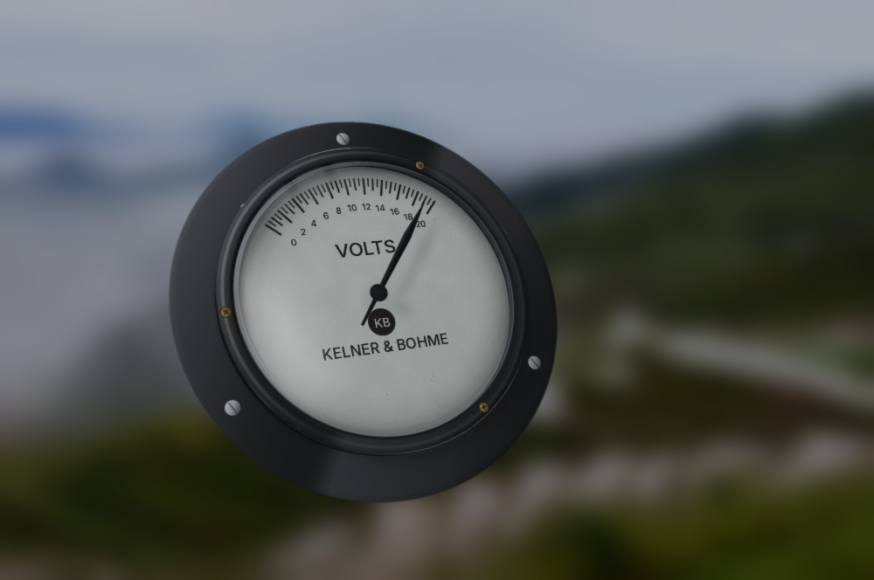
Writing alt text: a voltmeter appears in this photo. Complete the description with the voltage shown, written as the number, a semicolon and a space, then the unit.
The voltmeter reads 19; V
